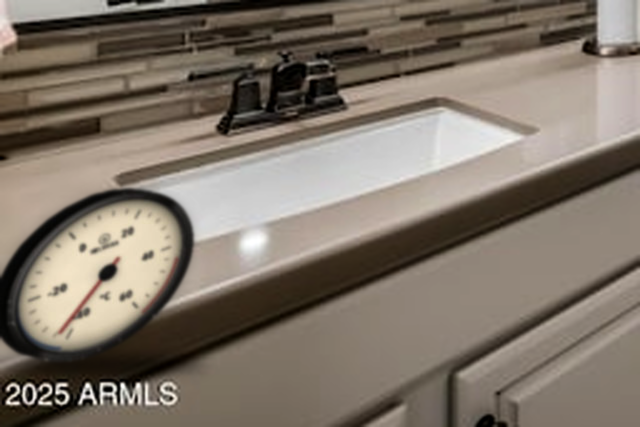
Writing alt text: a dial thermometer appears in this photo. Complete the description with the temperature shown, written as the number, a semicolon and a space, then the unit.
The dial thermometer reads -36; °C
